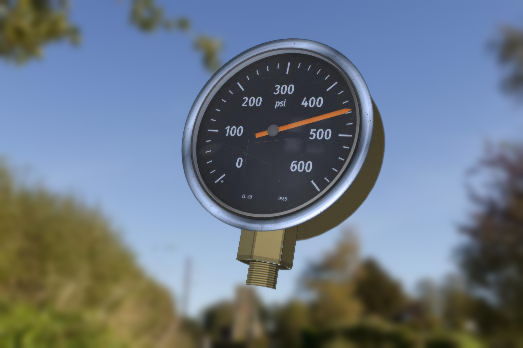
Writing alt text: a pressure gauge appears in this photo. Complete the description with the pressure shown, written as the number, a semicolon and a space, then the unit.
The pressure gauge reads 460; psi
